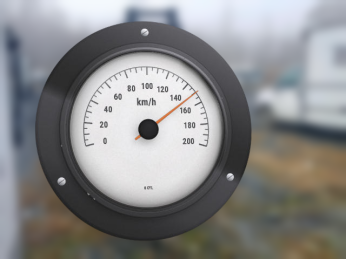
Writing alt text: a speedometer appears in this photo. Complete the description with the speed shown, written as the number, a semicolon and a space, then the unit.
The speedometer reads 150; km/h
